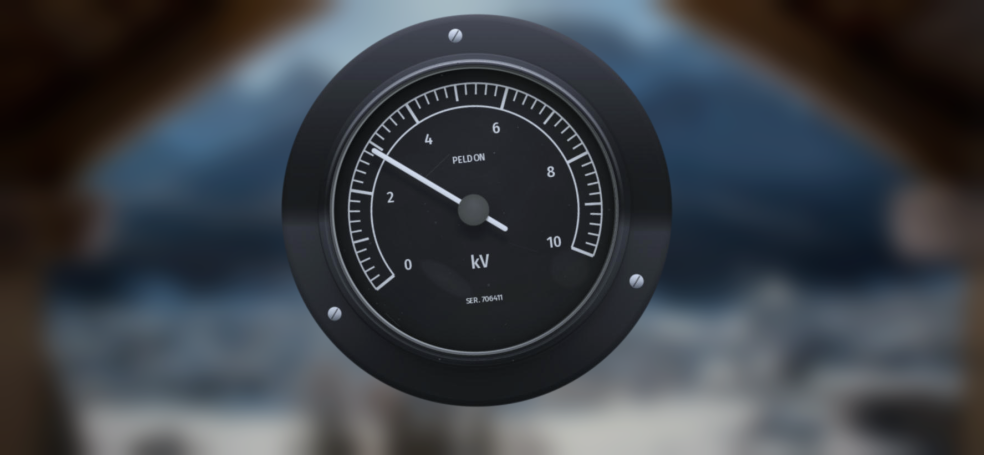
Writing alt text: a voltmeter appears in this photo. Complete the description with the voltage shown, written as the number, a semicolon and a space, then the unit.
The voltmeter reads 2.9; kV
